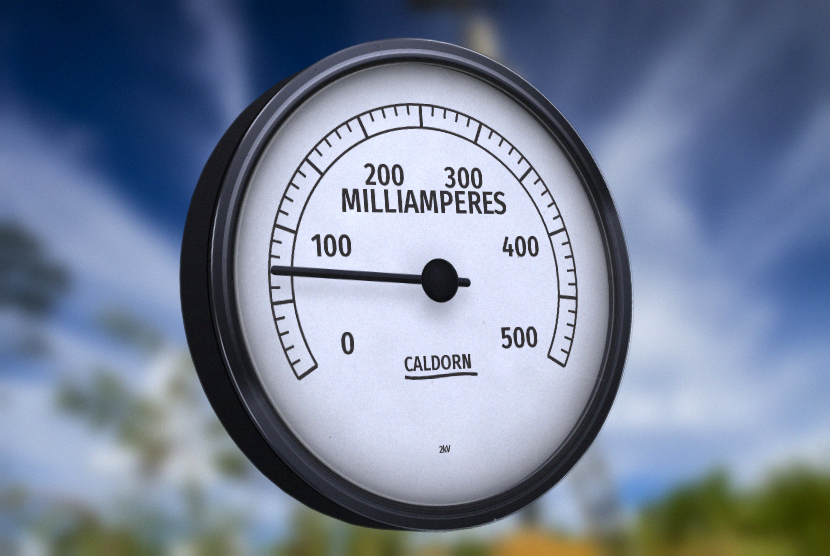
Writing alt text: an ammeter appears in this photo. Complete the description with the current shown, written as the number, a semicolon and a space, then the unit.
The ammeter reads 70; mA
